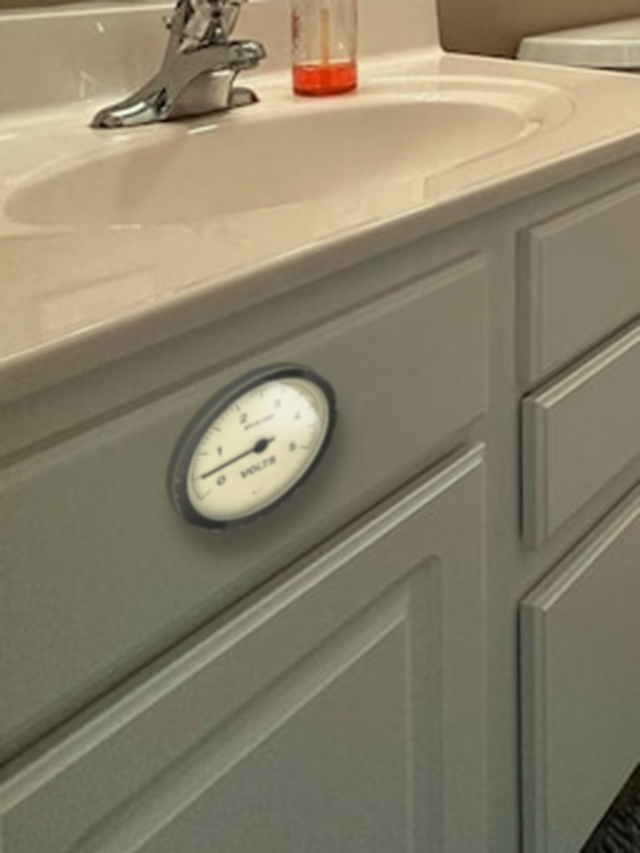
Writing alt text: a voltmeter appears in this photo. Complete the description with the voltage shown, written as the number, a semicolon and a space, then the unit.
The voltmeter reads 0.5; V
